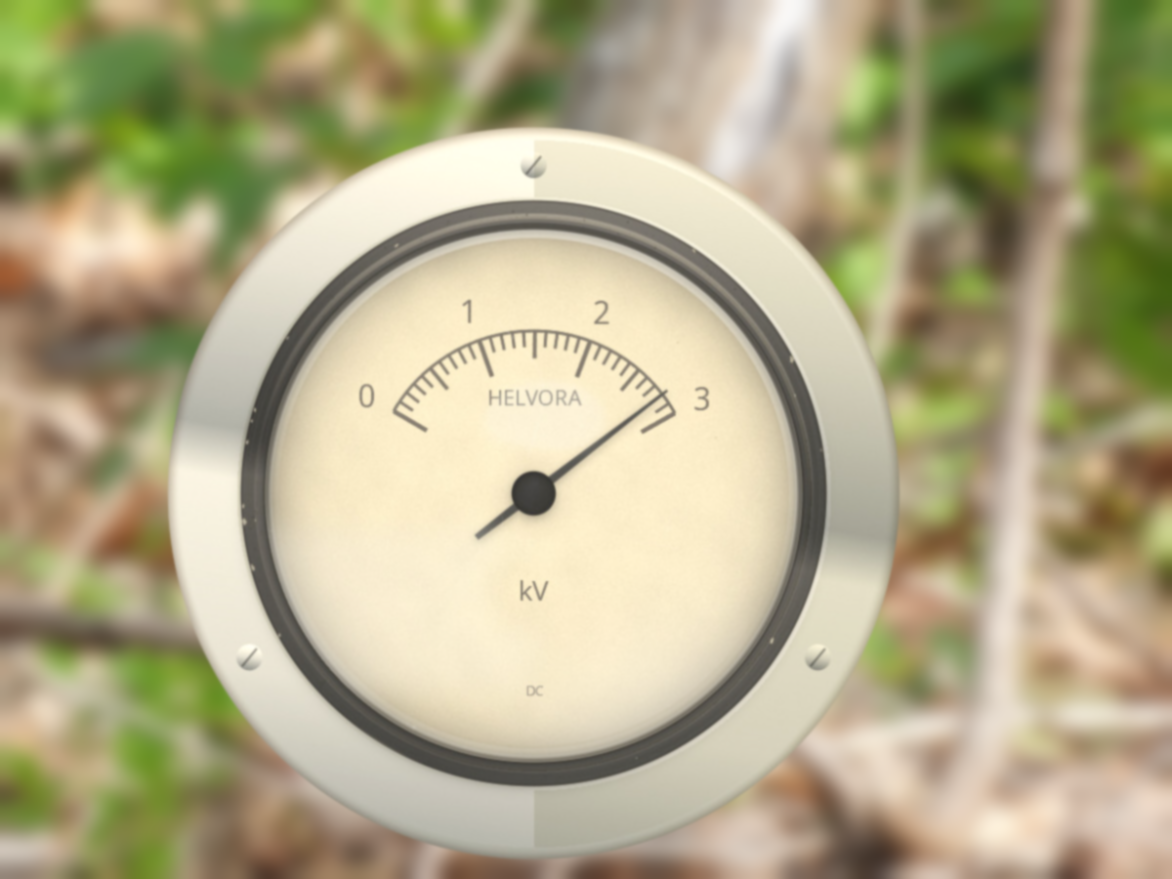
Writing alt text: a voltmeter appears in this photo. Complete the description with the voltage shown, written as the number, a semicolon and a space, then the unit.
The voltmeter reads 2.8; kV
